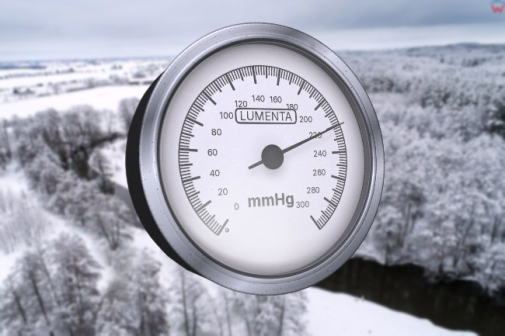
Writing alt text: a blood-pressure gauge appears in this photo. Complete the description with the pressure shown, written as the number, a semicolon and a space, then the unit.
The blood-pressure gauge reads 220; mmHg
